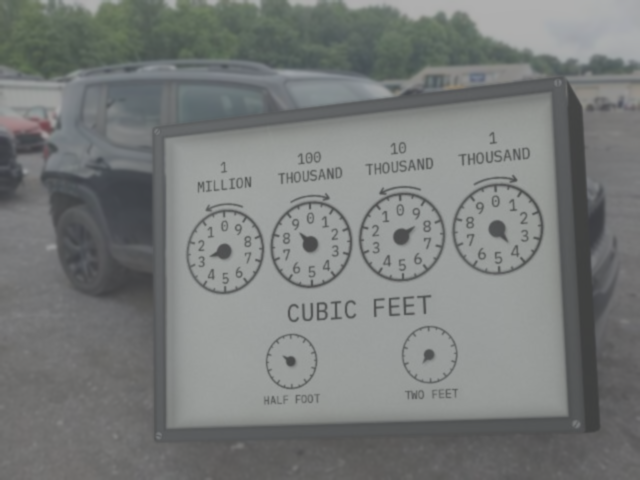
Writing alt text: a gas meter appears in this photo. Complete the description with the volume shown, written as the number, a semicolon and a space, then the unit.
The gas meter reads 288400; ft³
